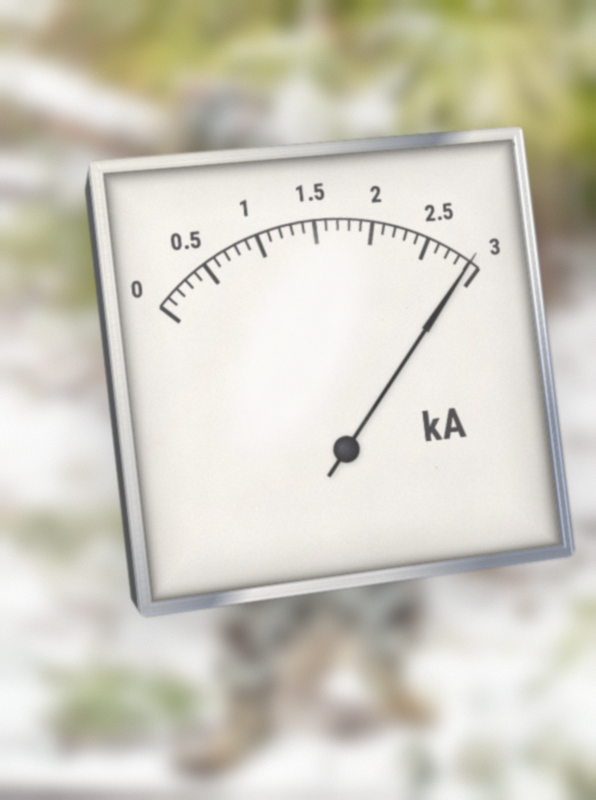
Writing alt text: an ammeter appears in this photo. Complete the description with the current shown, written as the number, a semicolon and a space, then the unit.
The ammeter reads 2.9; kA
